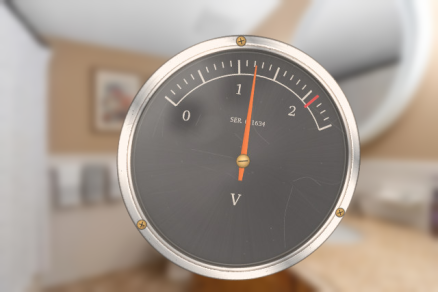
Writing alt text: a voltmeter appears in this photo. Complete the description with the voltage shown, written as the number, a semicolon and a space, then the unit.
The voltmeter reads 1.2; V
